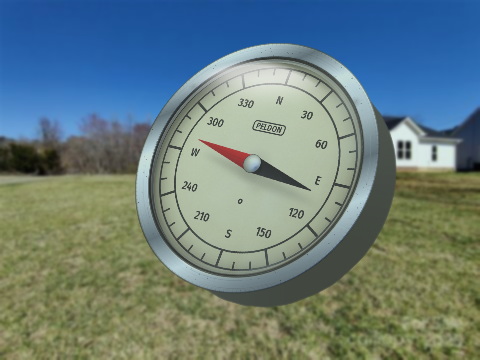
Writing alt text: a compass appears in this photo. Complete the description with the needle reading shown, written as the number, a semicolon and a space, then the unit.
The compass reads 280; °
